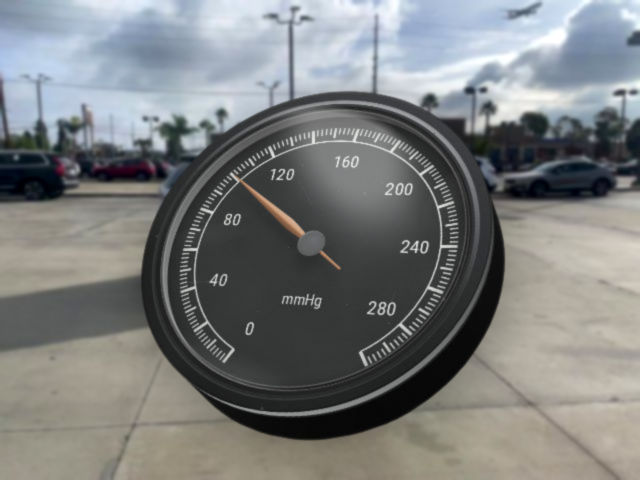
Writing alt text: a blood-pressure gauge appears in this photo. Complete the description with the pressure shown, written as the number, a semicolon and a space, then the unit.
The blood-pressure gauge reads 100; mmHg
